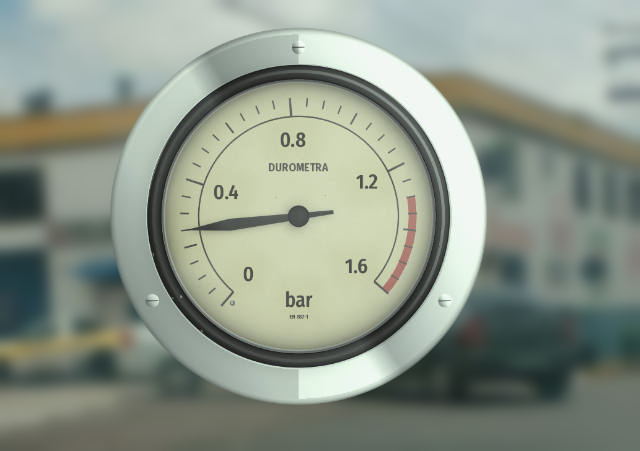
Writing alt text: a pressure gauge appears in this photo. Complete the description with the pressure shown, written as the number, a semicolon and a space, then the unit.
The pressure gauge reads 0.25; bar
